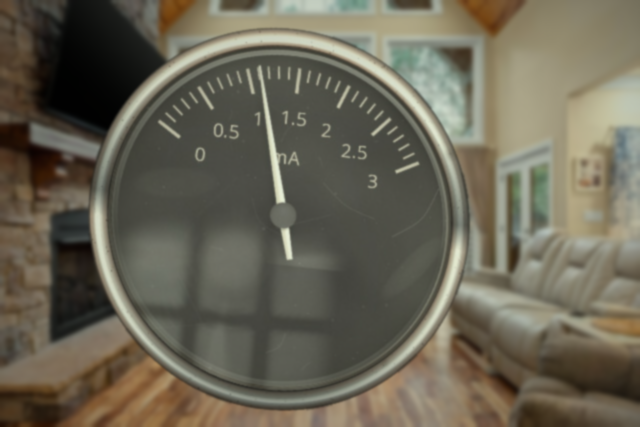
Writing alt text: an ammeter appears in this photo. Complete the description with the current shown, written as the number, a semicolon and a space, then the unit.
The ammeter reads 1.1; mA
